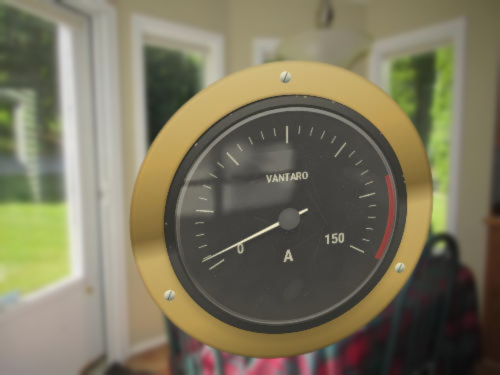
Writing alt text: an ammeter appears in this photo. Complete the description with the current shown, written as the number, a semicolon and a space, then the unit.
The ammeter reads 5; A
